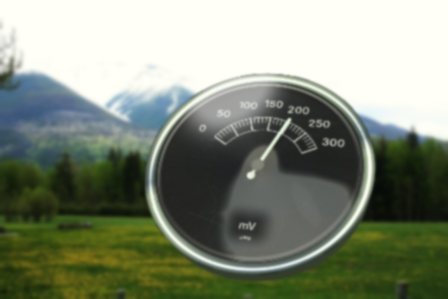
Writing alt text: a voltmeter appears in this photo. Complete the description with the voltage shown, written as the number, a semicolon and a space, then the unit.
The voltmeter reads 200; mV
